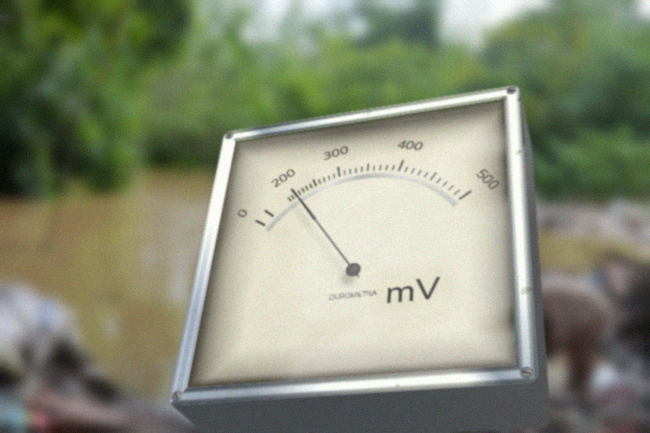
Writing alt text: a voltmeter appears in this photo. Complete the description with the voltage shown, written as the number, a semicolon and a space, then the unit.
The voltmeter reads 200; mV
